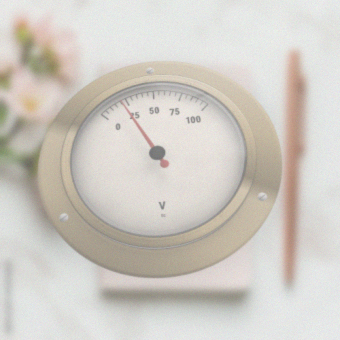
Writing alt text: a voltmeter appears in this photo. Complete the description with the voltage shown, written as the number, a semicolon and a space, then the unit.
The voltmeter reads 20; V
